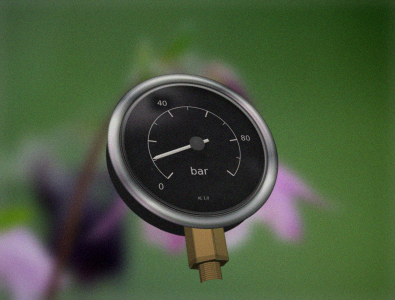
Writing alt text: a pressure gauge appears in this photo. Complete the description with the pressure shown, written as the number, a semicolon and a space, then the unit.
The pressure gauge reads 10; bar
